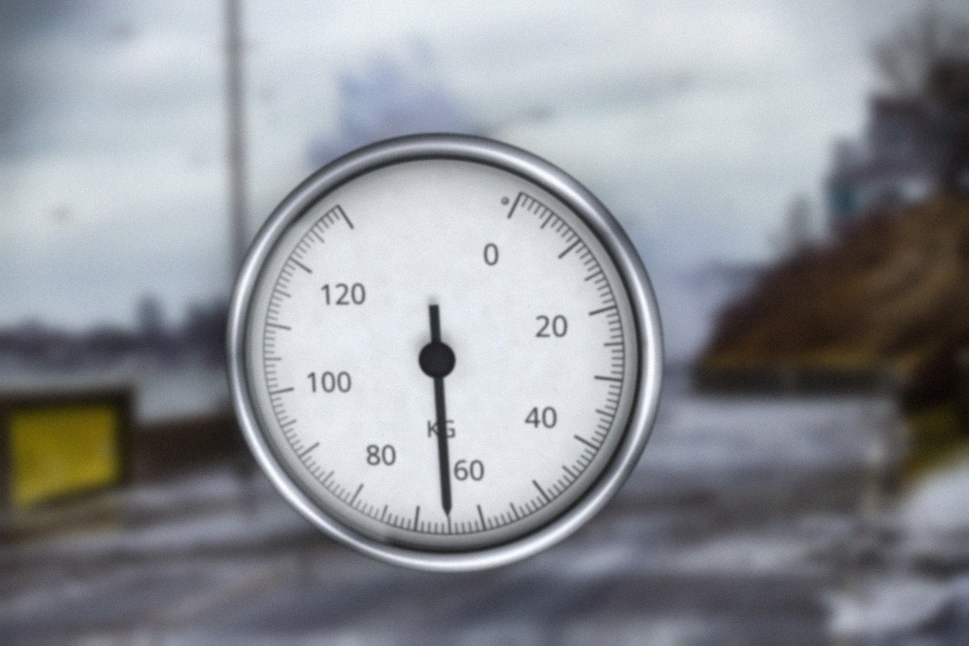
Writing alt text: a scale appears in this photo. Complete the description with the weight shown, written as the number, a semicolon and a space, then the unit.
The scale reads 65; kg
